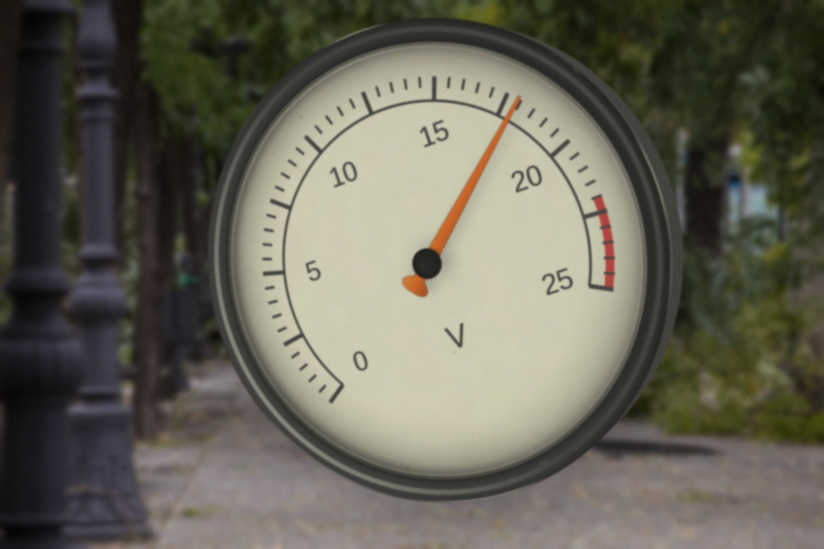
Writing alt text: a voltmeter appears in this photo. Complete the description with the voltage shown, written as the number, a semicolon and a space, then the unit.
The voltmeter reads 18; V
